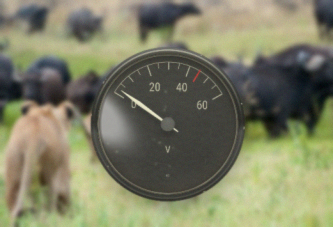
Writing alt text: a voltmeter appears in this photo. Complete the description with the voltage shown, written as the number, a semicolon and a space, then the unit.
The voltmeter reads 2.5; V
